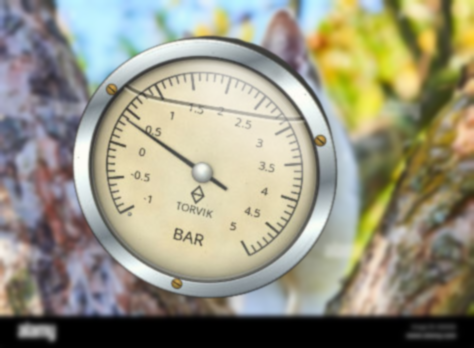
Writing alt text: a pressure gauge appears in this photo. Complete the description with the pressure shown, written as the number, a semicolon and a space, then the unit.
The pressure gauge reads 0.4; bar
